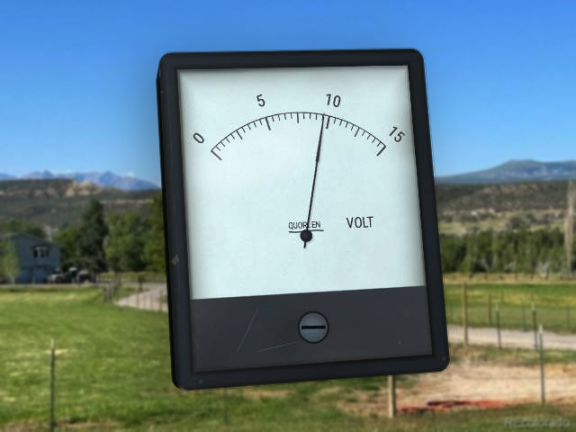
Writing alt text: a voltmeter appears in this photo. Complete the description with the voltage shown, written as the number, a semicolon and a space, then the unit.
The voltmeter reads 9.5; V
